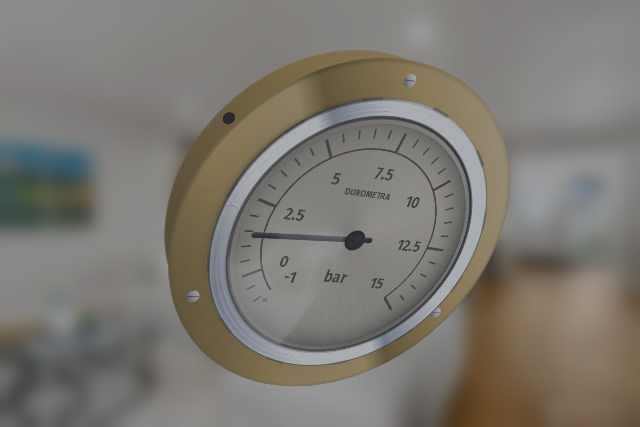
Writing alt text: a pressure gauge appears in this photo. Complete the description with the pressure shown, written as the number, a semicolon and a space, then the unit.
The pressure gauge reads 1.5; bar
